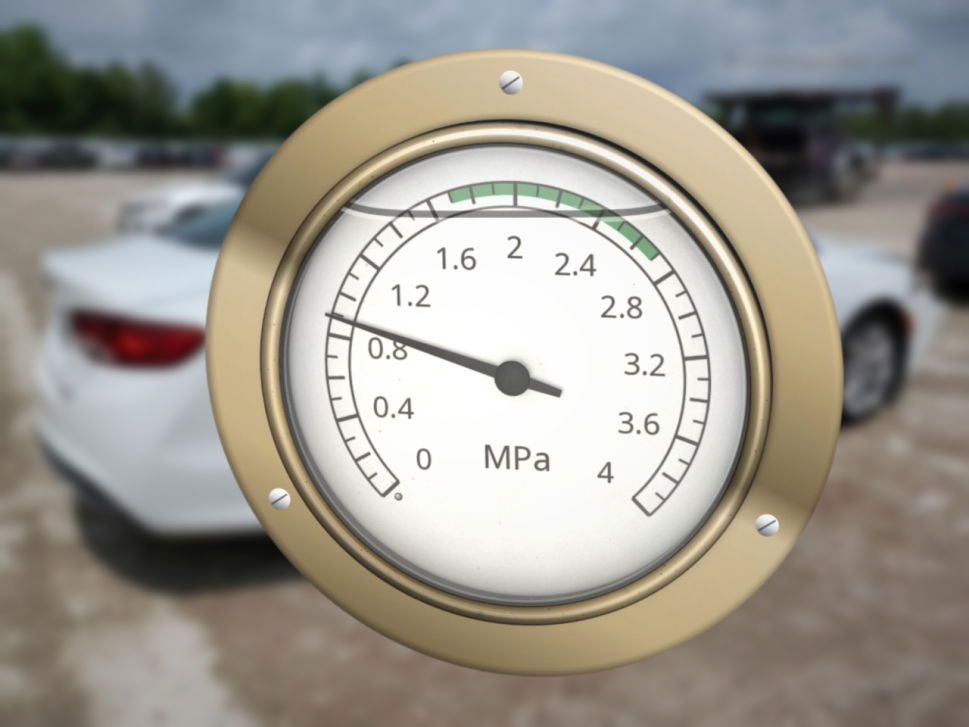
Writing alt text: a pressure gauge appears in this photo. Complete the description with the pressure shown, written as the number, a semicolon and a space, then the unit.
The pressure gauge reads 0.9; MPa
